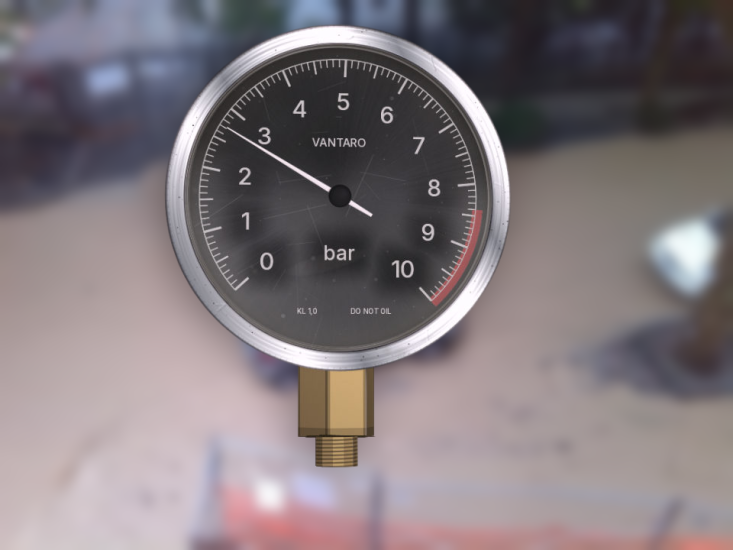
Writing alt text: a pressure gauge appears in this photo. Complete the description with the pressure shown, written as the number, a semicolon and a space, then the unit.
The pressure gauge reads 2.7; bar
